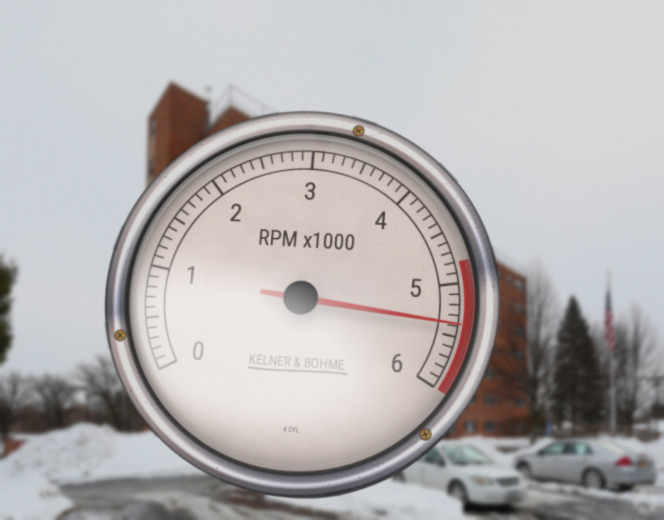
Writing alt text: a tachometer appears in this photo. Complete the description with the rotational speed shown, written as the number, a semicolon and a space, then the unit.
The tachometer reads 5400; rpm
